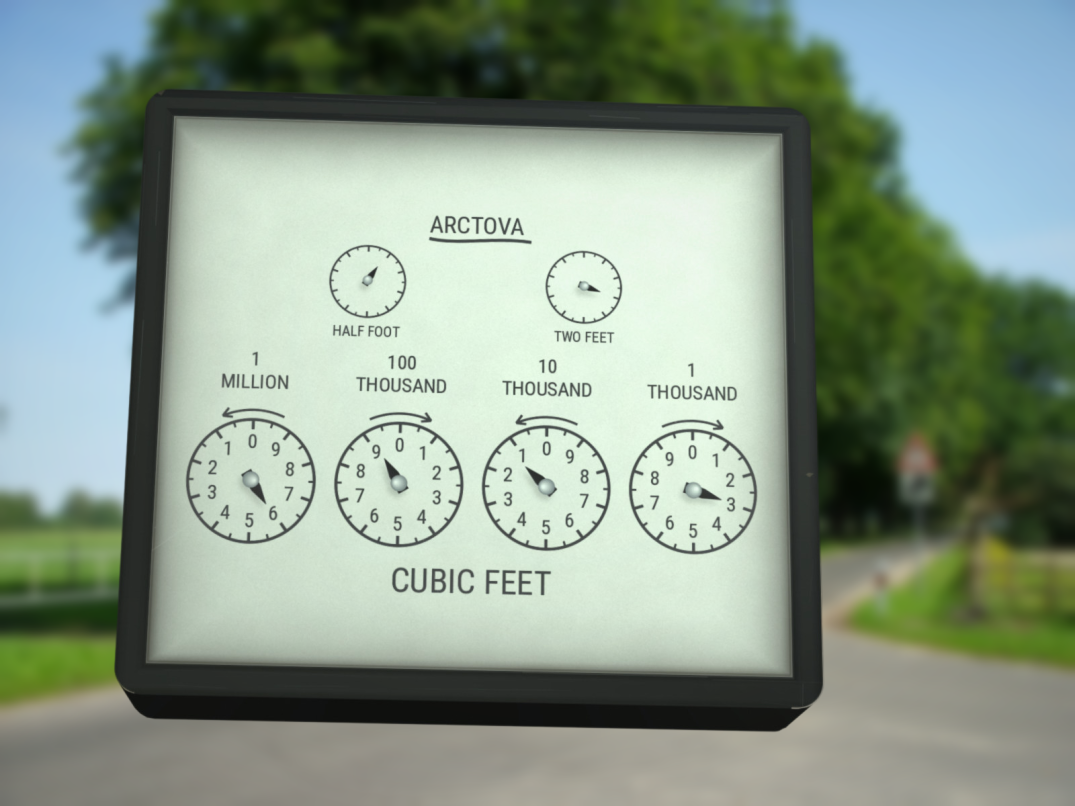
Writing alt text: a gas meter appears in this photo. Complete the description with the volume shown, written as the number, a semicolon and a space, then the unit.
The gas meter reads 591300; ft³
